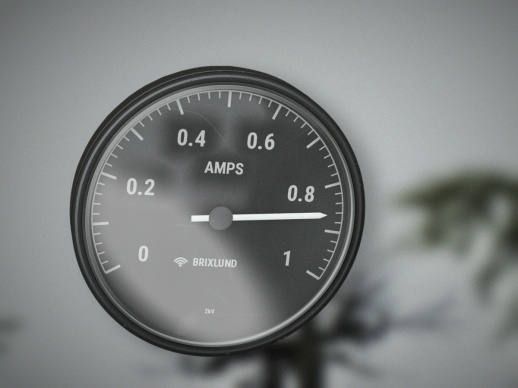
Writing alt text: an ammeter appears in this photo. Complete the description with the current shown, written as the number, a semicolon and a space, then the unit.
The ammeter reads 0.86; A
